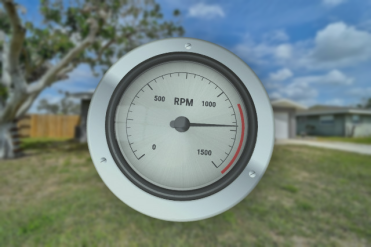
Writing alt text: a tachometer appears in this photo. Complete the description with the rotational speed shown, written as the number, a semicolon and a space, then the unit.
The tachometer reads 1225; rpm
